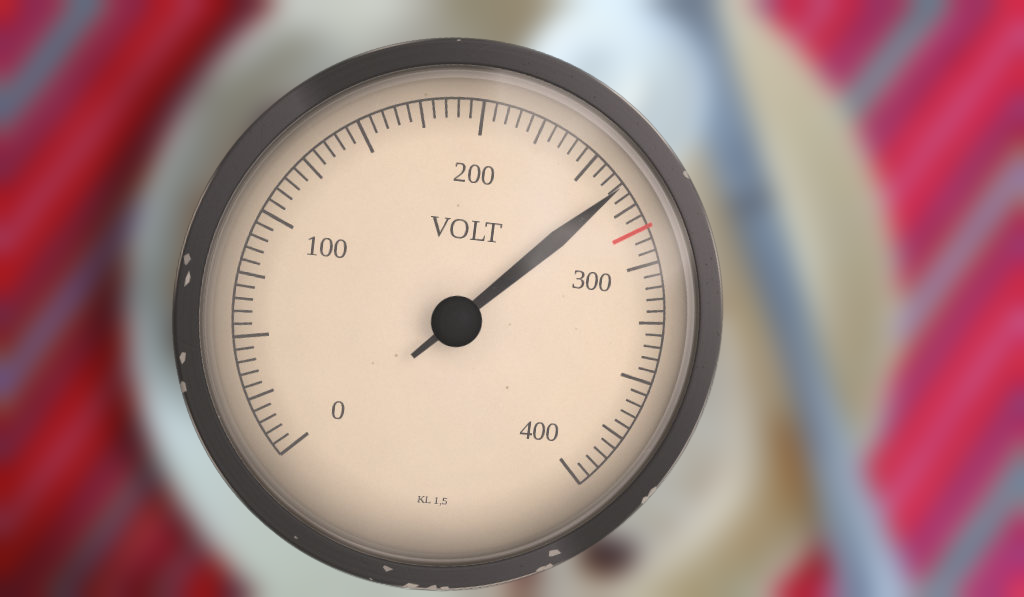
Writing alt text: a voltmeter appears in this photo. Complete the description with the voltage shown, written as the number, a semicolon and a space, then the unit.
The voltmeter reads 265; V
